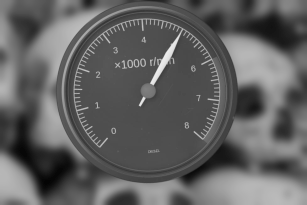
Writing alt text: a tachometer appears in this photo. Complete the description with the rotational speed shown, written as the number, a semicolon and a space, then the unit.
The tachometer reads 5000; rpm
